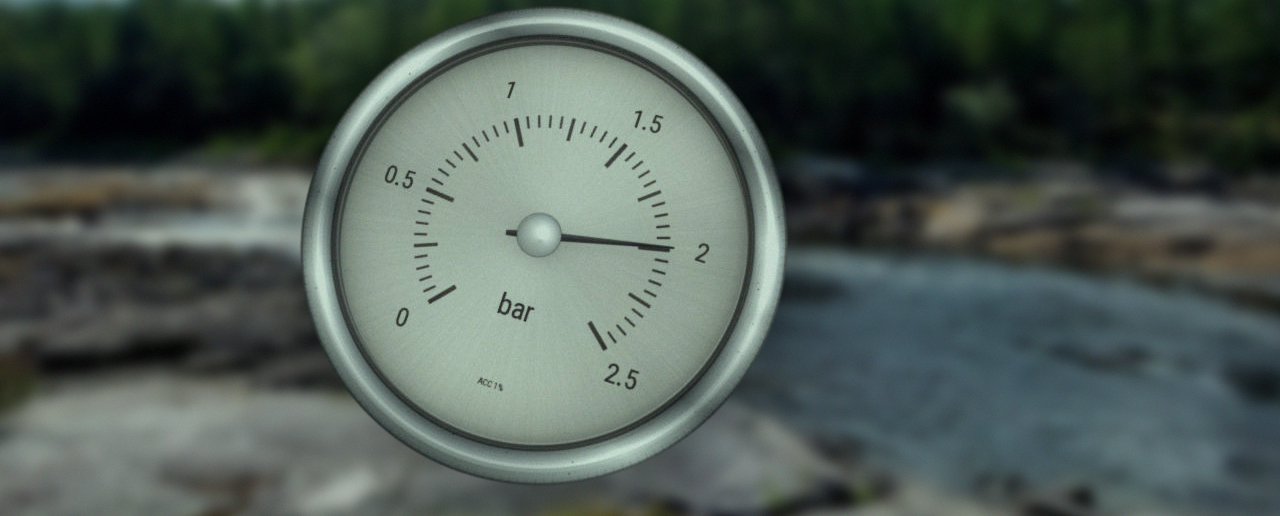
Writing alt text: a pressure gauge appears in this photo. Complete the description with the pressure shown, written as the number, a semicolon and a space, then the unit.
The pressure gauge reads 2; bar
